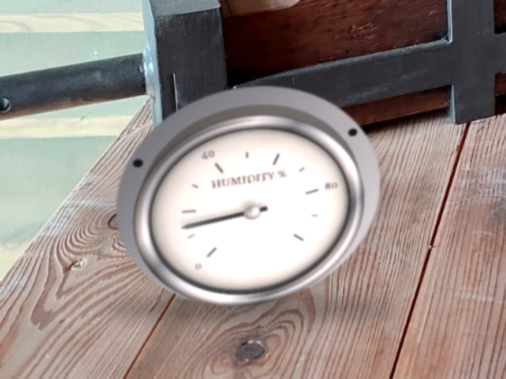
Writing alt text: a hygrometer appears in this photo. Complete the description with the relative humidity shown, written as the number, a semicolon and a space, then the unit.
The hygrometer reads 15; %
